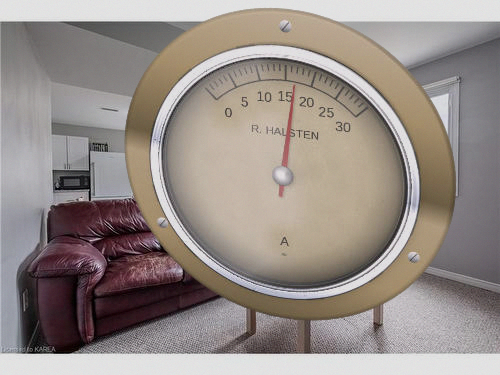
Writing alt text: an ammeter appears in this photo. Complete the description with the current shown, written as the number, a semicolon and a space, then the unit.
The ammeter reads 17; A
